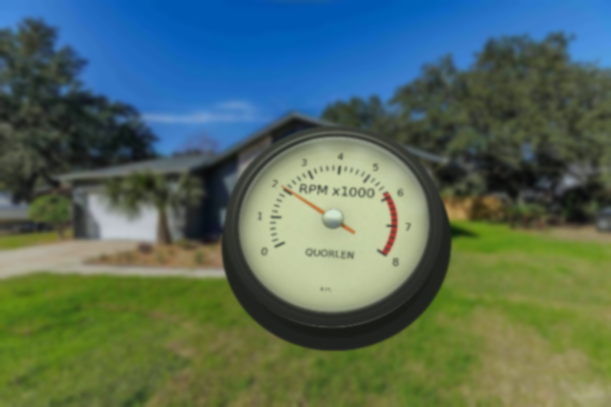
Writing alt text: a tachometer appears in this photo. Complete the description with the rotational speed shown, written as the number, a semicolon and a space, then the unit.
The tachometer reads 2000; rpm
